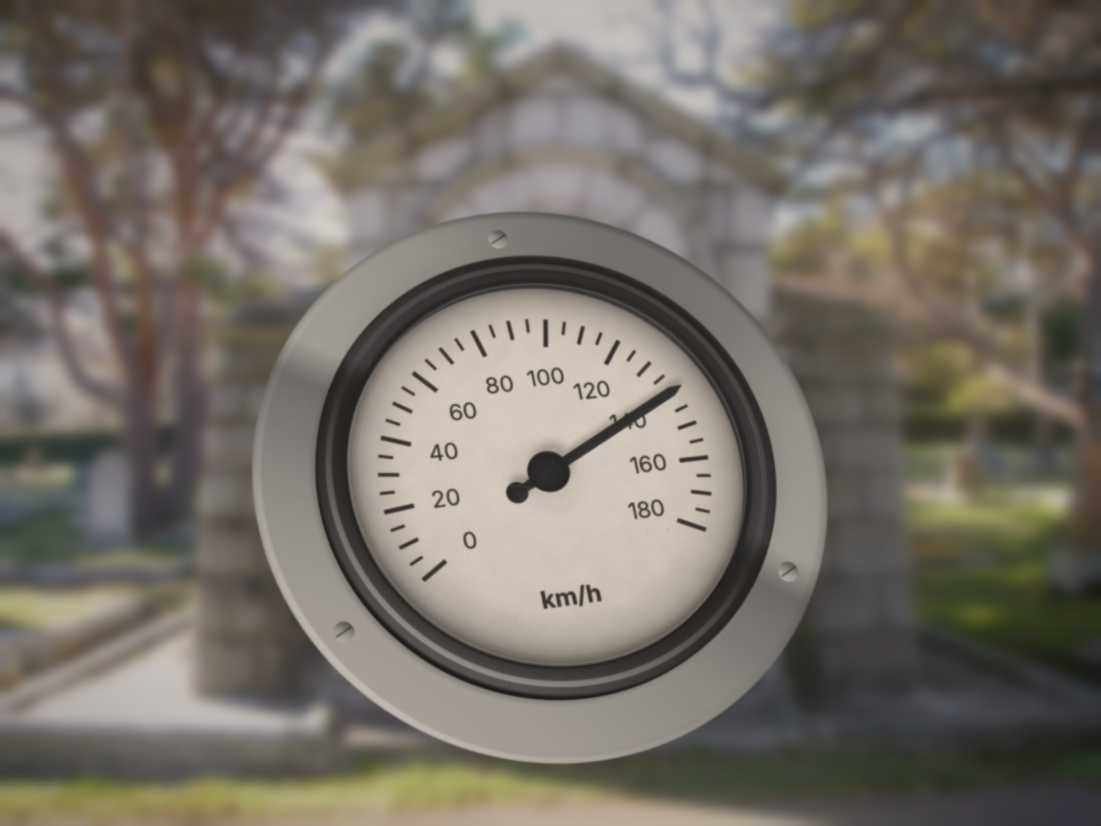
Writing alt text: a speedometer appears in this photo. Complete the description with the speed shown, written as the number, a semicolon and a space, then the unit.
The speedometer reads 140; km/h
